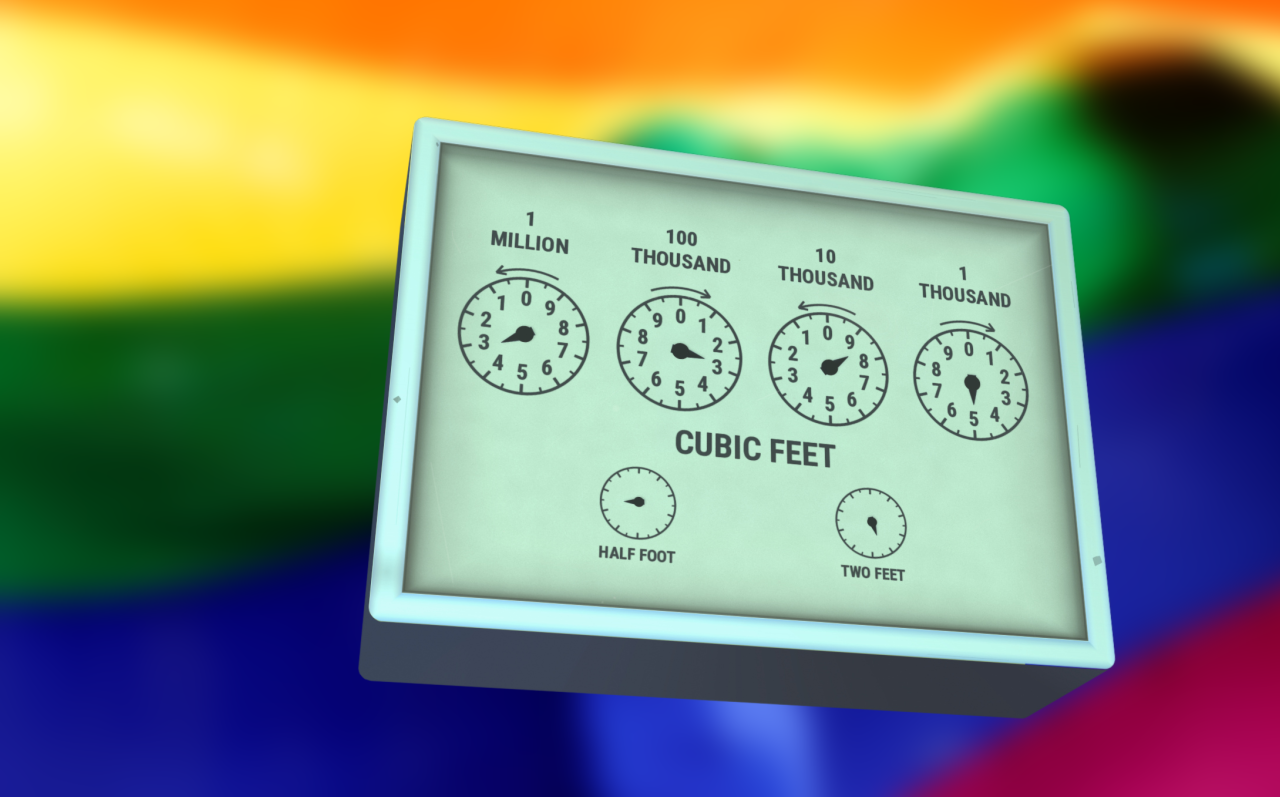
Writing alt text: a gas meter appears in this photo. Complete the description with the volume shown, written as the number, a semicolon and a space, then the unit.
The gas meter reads 328500; ft³
